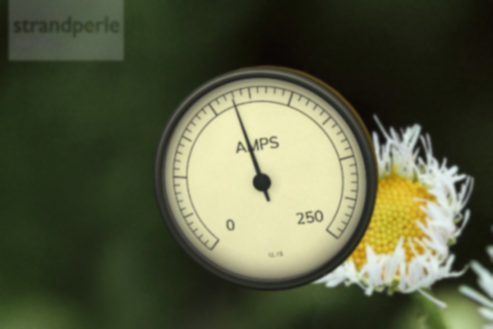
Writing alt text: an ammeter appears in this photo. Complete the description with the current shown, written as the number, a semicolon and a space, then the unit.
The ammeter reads 115; A
